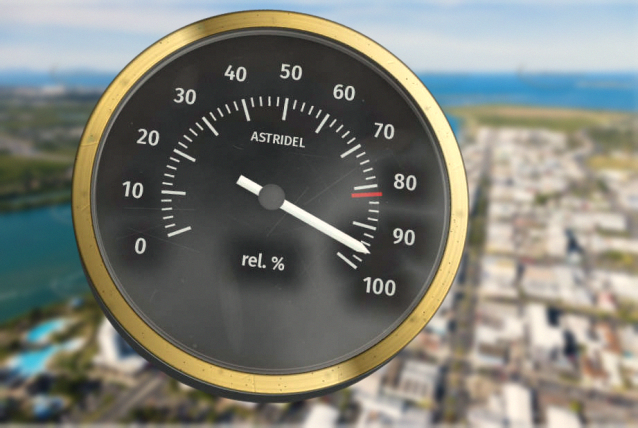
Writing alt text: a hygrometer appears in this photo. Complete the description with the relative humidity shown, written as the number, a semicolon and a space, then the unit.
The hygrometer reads 96; %
